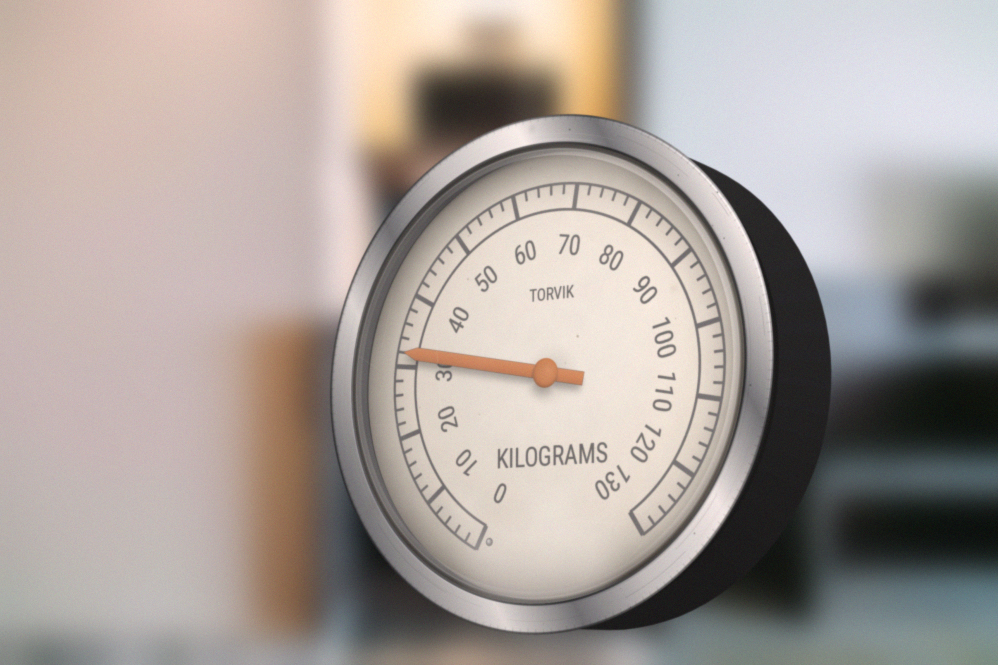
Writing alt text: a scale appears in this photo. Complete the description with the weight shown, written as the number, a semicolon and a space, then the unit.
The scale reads 32; kg
